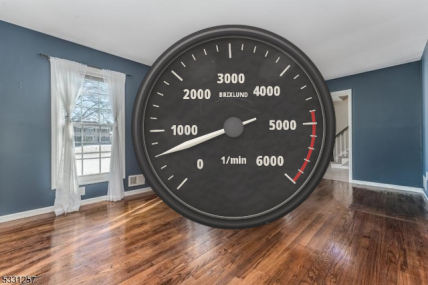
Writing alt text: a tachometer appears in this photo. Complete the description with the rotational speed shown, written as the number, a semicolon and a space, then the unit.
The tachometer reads 600; rpm
